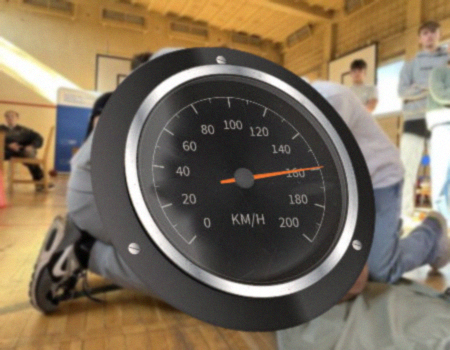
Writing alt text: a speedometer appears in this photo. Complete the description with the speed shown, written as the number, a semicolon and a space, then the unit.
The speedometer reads 160; km/h
